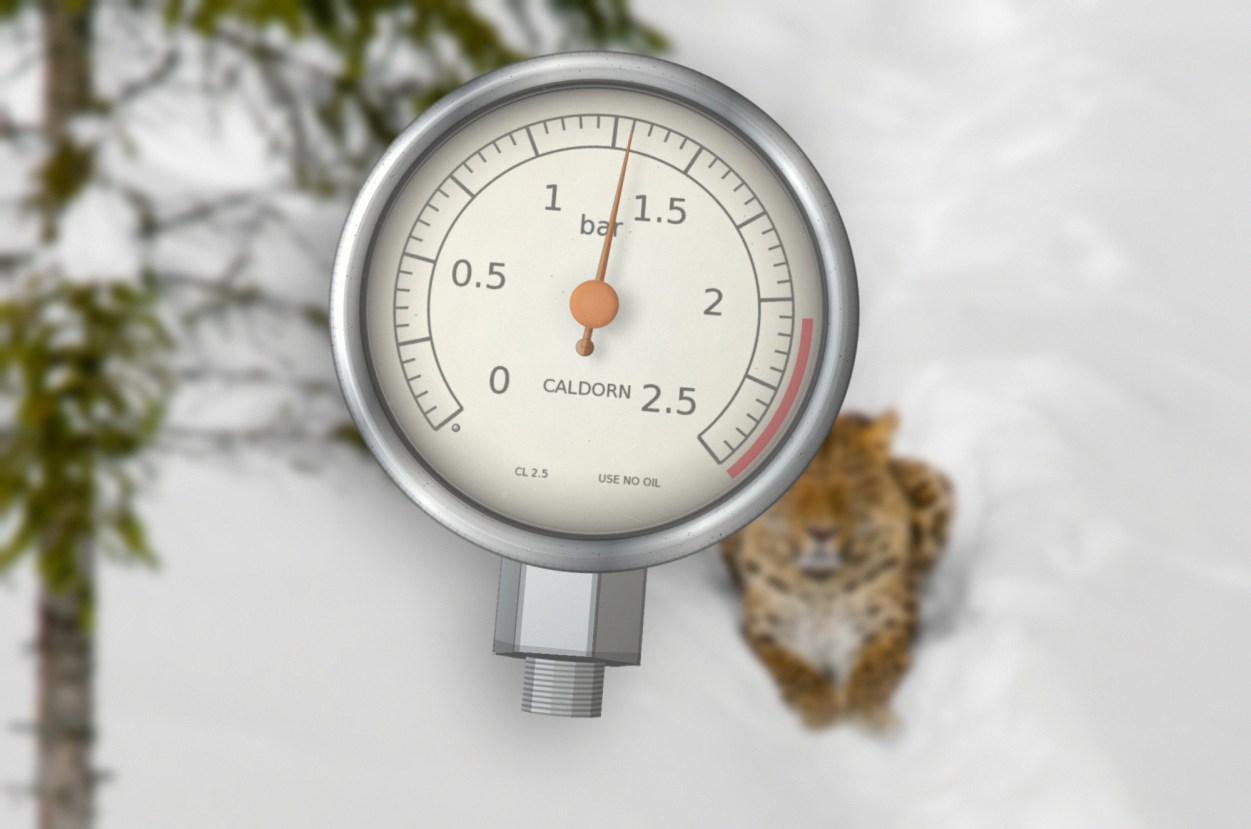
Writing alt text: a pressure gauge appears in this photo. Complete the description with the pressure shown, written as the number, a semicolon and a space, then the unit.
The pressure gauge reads 1.3; bar
